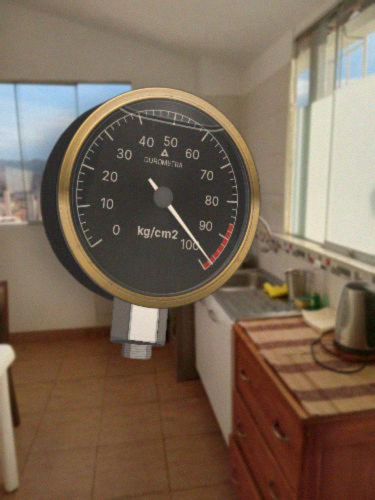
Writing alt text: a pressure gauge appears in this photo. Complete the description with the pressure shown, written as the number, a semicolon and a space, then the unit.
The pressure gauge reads 98; kg/cm²
